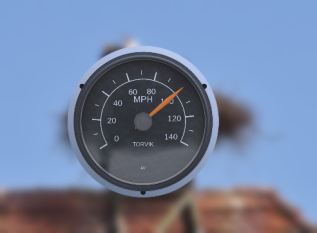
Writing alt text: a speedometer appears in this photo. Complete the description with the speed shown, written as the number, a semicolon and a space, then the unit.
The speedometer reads 100; mph
